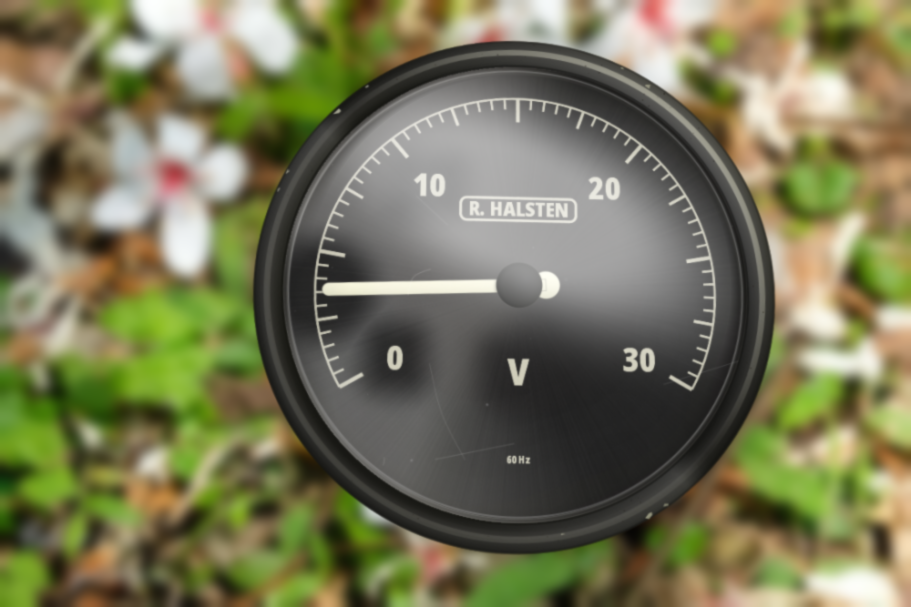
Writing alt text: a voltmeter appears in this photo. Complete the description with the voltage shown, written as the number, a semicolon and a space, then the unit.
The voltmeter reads 3.5; V
